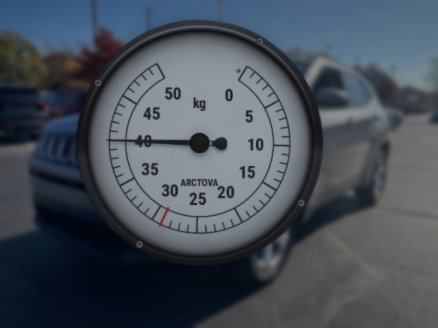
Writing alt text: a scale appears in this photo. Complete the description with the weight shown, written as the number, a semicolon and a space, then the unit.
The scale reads 40; kg
